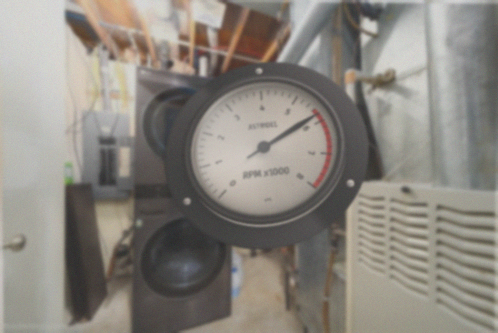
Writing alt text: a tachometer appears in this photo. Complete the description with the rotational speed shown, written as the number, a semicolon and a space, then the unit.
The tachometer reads 5800; rpm
